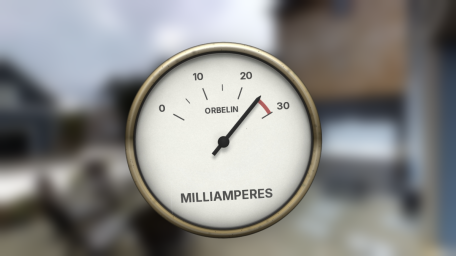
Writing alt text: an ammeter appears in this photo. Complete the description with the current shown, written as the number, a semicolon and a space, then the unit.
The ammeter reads 25; mA
